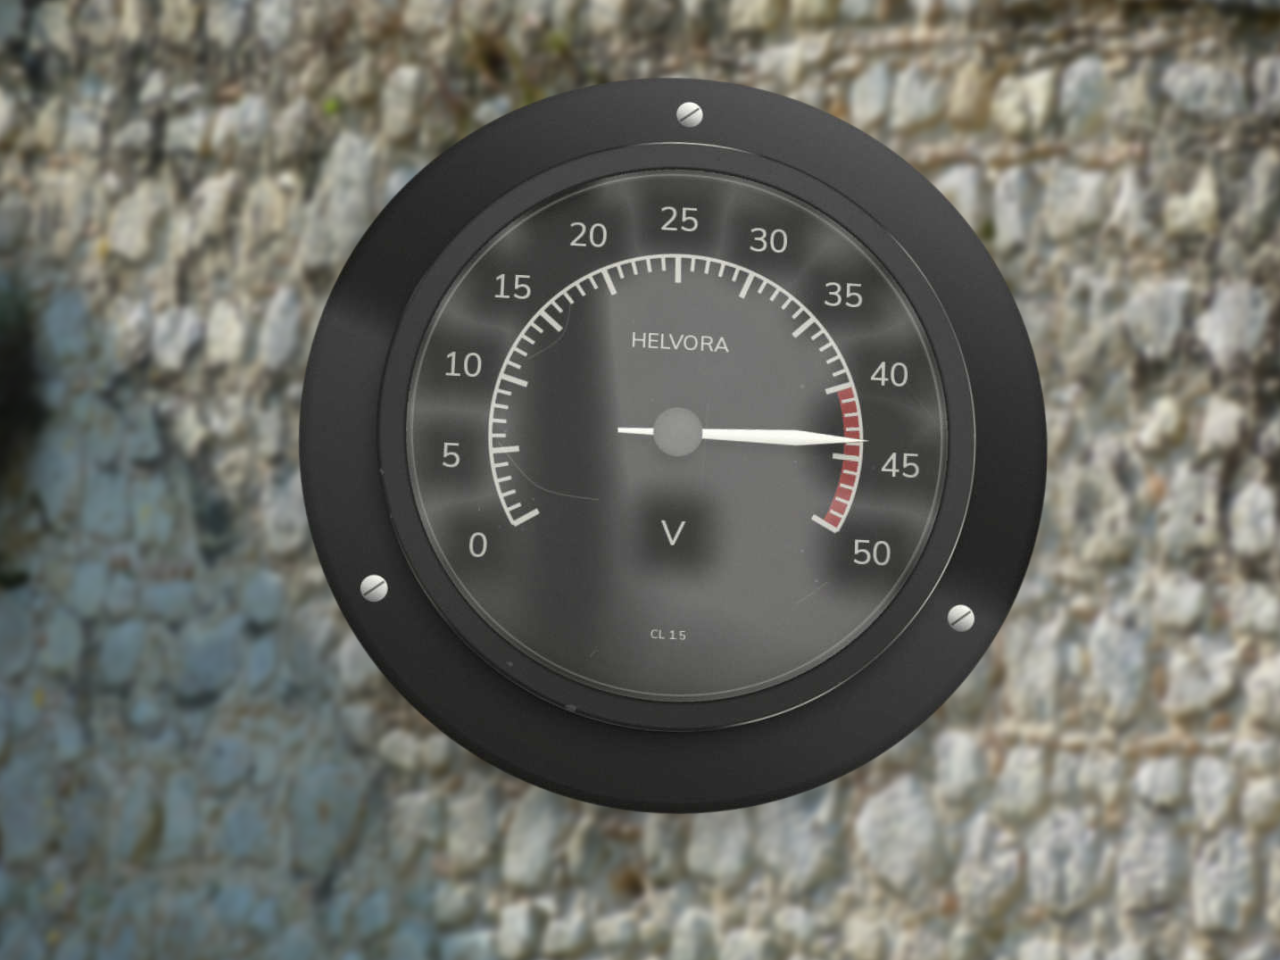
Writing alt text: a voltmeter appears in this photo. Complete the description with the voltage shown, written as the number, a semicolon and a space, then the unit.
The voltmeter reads 44; V
